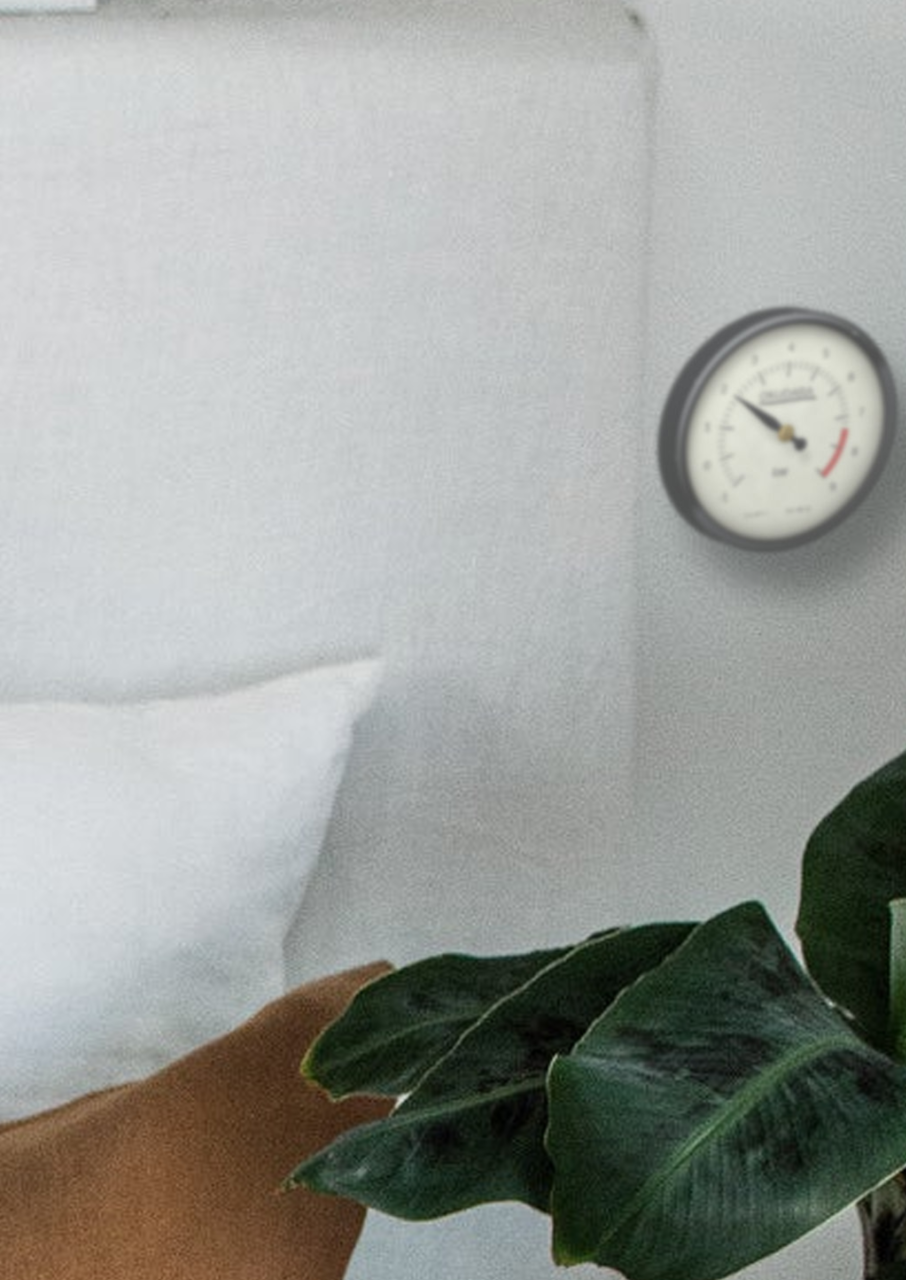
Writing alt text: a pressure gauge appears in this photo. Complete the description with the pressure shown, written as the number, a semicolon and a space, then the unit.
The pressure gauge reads 2; bar
